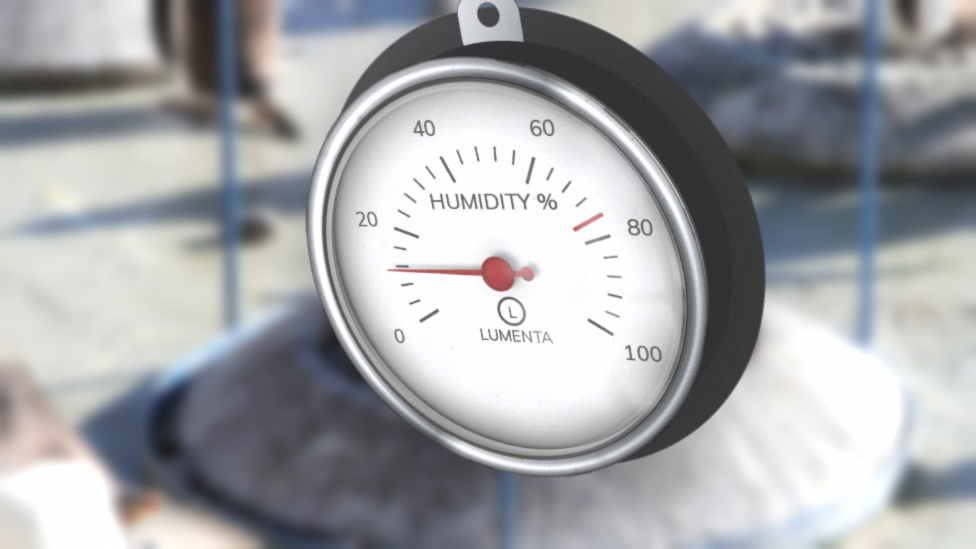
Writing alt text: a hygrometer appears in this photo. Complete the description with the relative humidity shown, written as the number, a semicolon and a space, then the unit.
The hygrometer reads 12; %
